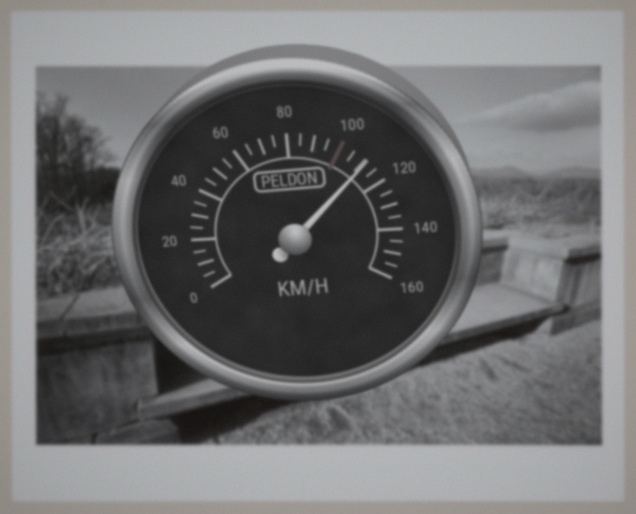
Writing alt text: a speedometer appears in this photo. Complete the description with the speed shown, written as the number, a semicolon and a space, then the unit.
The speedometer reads 110; km/h
